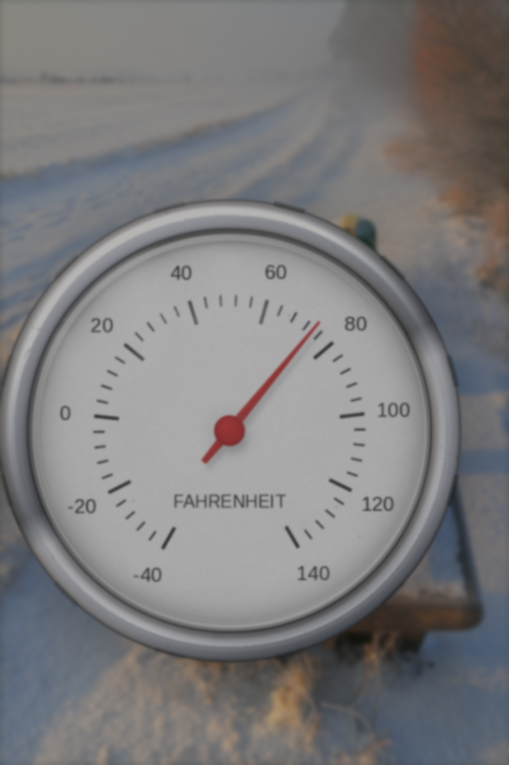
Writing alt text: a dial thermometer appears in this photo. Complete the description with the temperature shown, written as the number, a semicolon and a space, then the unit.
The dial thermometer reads 74; °F
